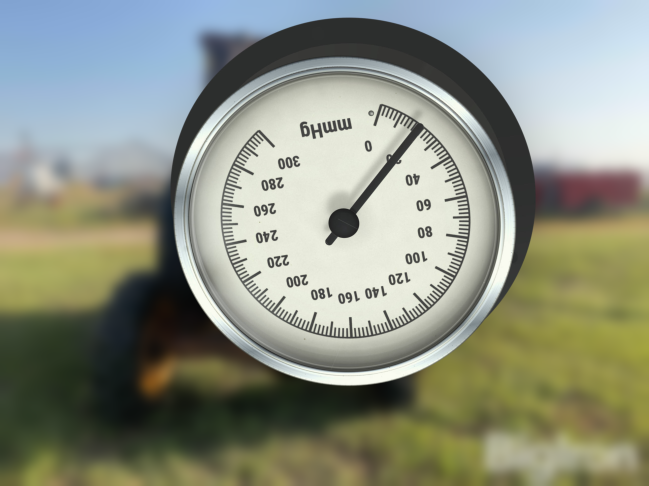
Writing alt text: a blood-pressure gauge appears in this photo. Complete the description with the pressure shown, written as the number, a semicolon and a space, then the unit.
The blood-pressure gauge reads 20; mmHg
